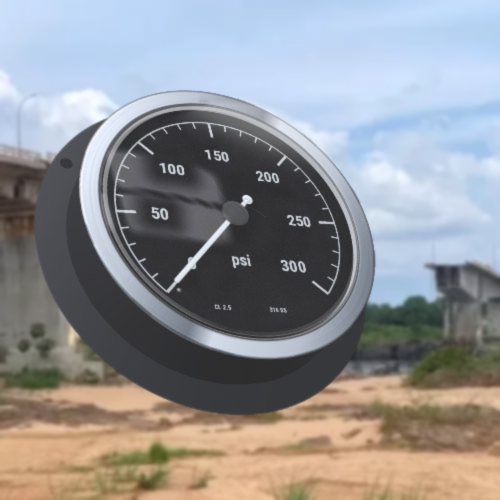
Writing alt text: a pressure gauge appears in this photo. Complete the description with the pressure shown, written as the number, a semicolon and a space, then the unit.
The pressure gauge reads 0; psi
